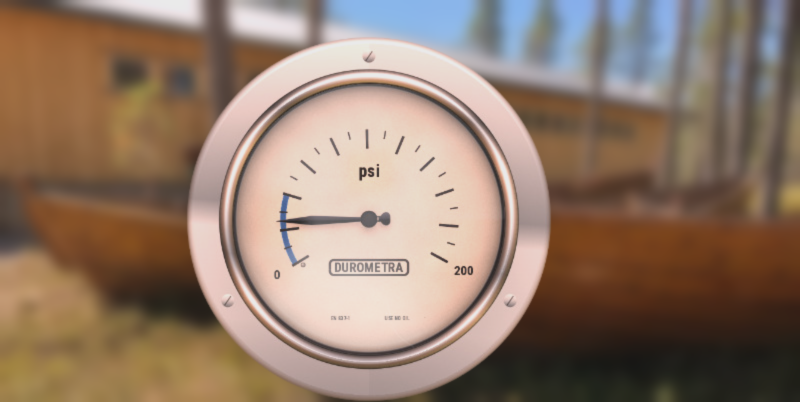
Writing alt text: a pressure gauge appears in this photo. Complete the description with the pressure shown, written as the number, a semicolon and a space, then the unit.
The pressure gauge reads 25; psi
